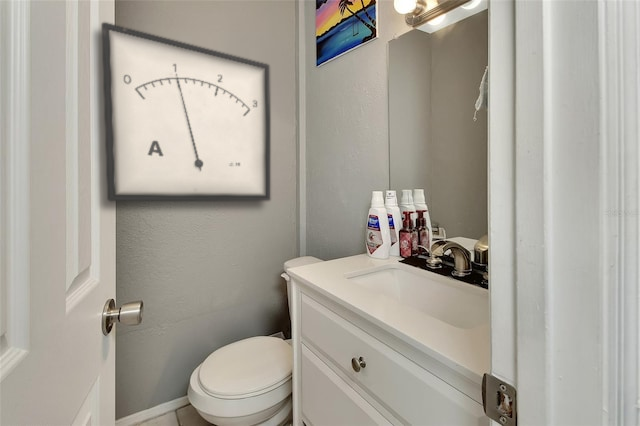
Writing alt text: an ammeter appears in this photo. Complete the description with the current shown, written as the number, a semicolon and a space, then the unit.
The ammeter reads 1; A
